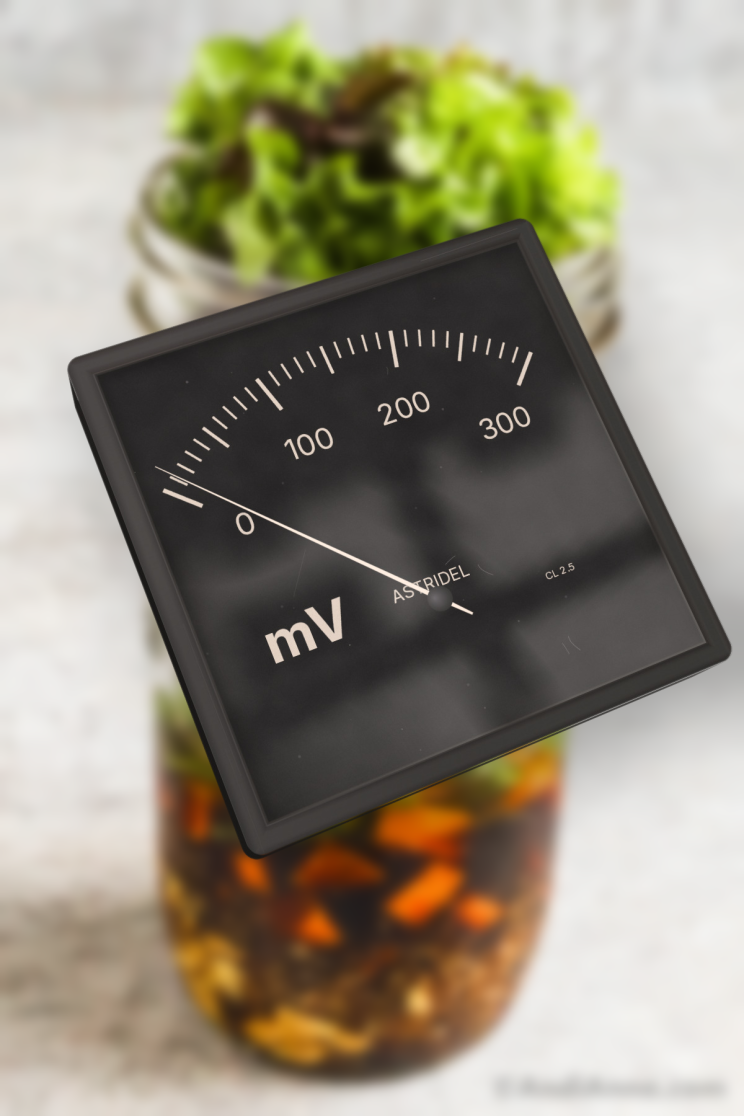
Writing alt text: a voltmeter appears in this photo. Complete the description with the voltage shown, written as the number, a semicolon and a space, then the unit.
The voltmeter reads 10; mV
